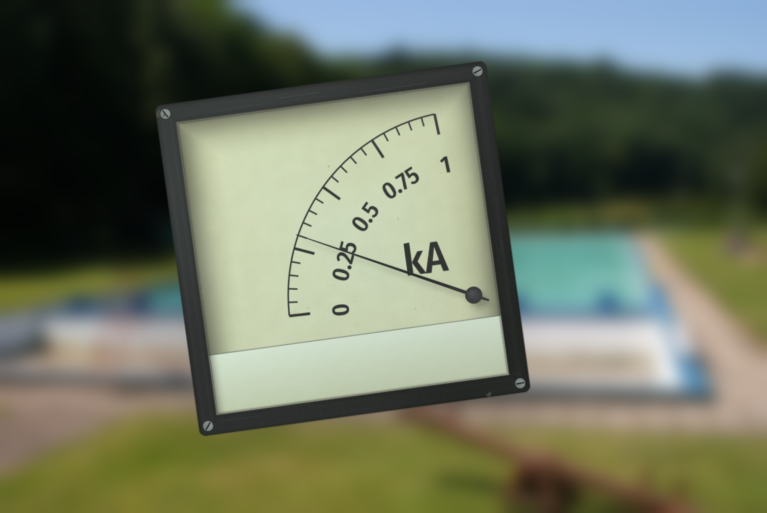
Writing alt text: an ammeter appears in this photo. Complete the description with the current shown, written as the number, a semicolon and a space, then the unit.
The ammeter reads 0.3; kA
